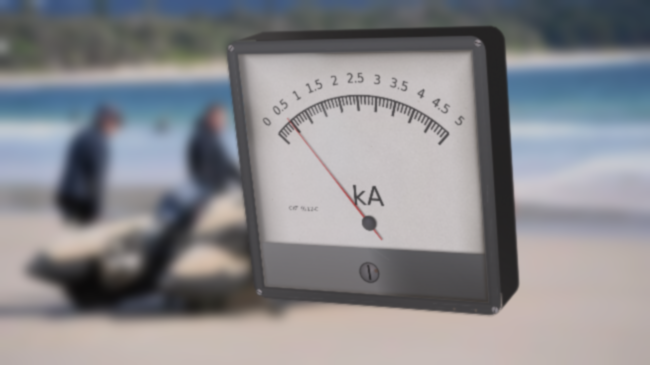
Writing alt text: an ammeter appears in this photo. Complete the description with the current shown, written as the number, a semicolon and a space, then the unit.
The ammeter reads 0.5; kA
